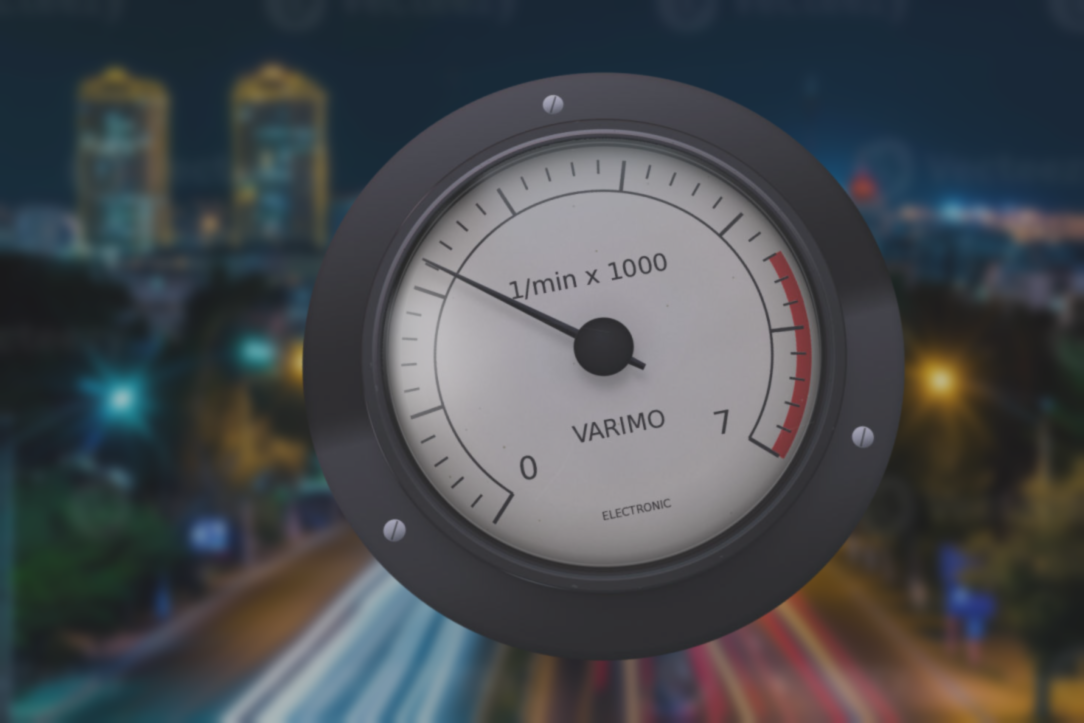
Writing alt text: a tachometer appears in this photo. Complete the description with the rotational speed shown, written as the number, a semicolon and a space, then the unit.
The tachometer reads 2200; rpm
